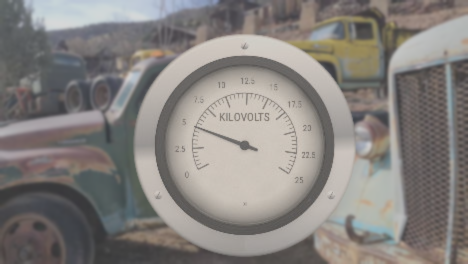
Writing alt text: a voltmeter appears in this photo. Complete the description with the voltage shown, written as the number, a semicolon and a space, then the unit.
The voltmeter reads 5; kV
